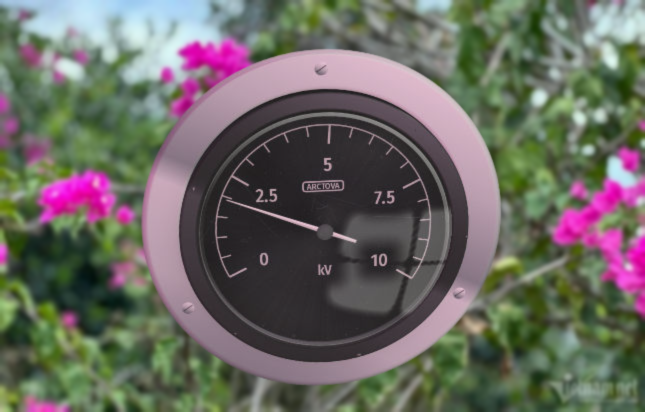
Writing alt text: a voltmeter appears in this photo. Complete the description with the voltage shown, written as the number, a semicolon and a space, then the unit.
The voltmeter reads 2; kV
